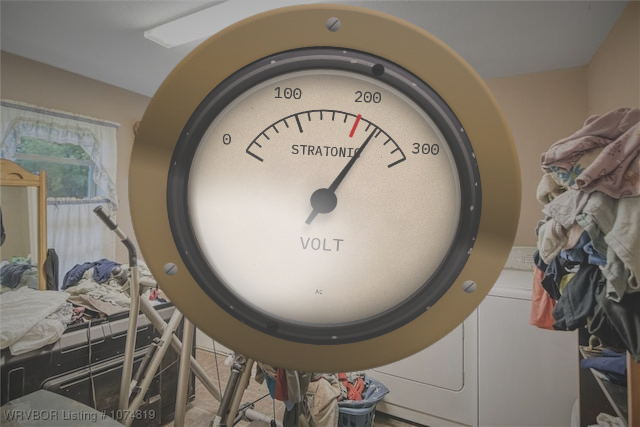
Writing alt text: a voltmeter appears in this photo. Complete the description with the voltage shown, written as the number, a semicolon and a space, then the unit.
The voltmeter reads 230; V
